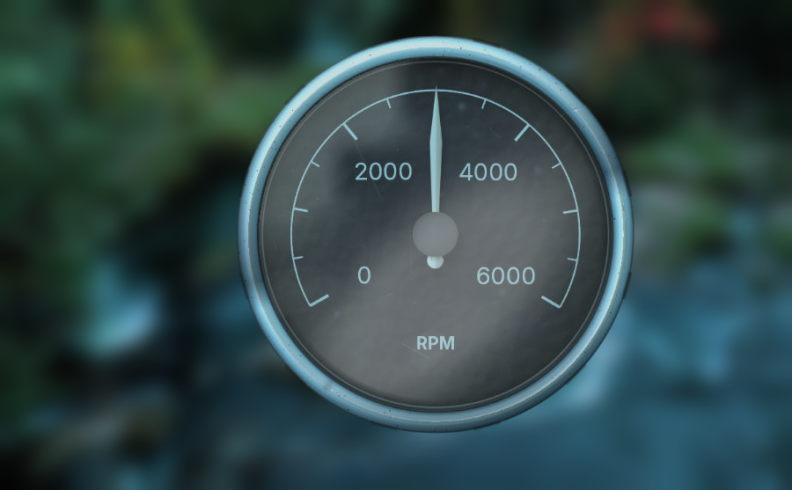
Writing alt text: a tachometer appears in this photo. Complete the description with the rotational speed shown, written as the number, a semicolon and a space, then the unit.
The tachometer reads 3000; rpm
